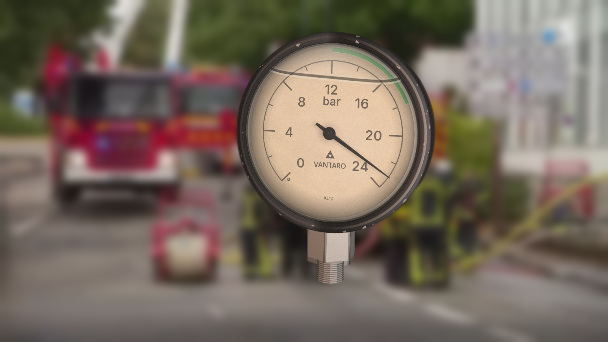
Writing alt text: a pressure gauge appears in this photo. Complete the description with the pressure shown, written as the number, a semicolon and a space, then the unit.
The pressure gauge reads 23; bar
